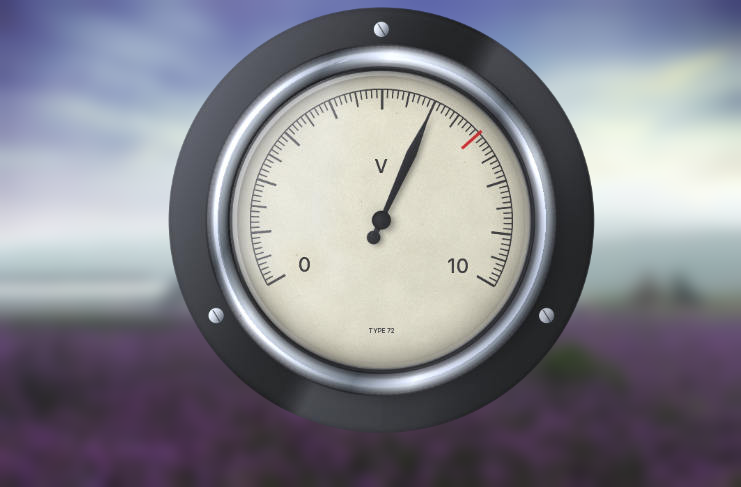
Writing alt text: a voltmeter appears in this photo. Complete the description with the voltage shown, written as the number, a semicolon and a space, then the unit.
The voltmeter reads 6; V
